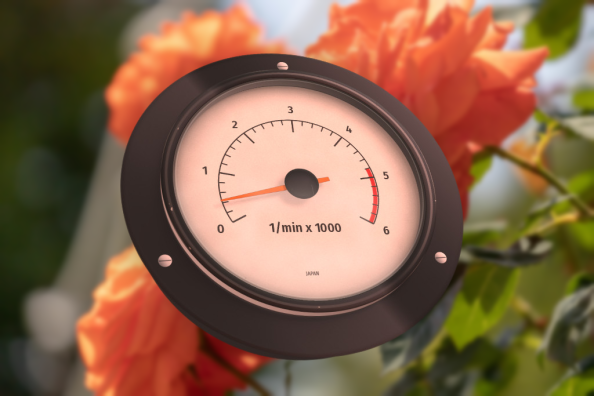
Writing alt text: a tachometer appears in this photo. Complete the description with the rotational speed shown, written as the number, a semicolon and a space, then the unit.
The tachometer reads 400; rpm
